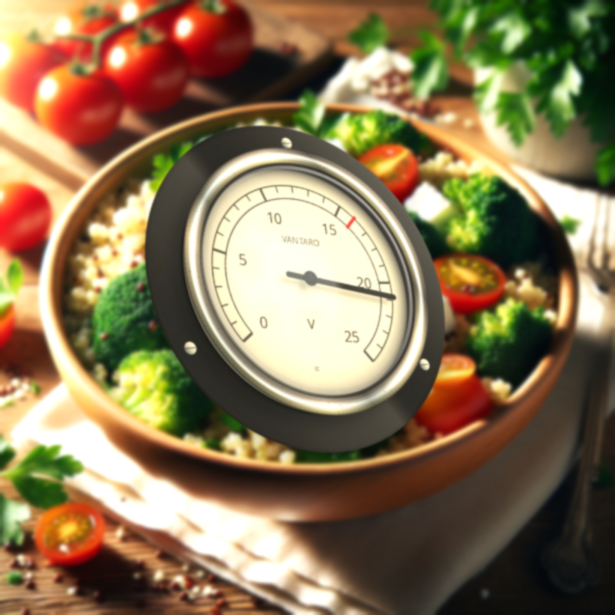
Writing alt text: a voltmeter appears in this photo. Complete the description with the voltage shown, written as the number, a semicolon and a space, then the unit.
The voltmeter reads 21; V
